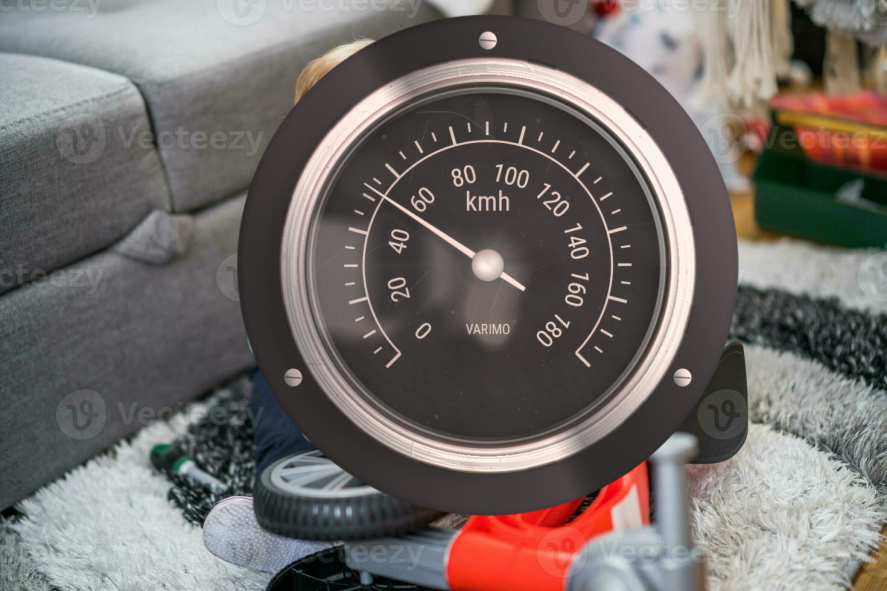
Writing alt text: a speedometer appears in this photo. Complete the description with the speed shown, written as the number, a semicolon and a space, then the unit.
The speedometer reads 52.5; km/h
